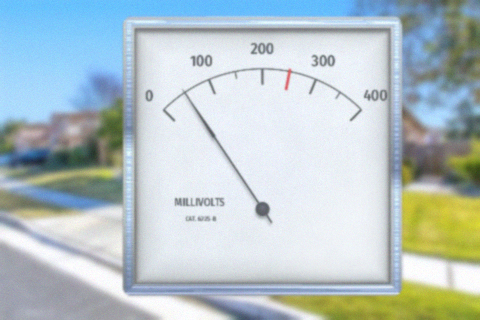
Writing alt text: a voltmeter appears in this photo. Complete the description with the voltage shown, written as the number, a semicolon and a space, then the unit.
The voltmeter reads 50; mV
